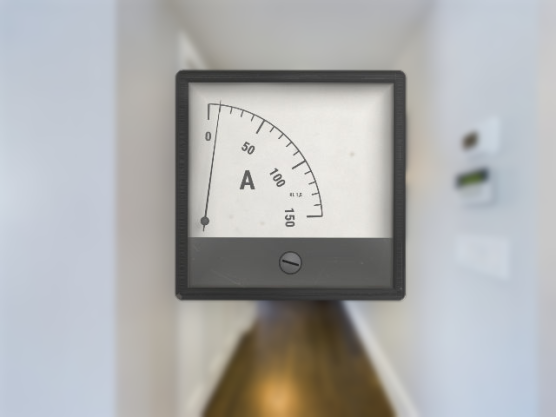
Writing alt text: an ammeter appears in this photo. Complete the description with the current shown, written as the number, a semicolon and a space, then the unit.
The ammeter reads 10; A
